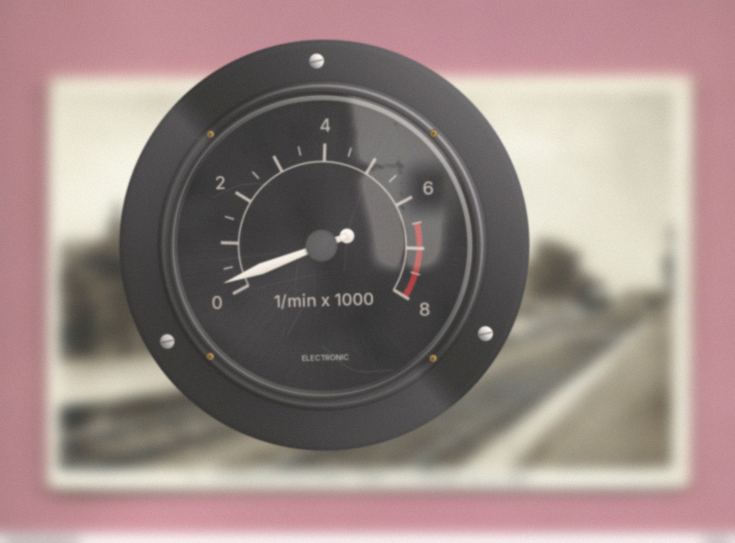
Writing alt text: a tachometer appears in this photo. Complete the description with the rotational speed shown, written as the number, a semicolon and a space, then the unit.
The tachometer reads 250; rpm
